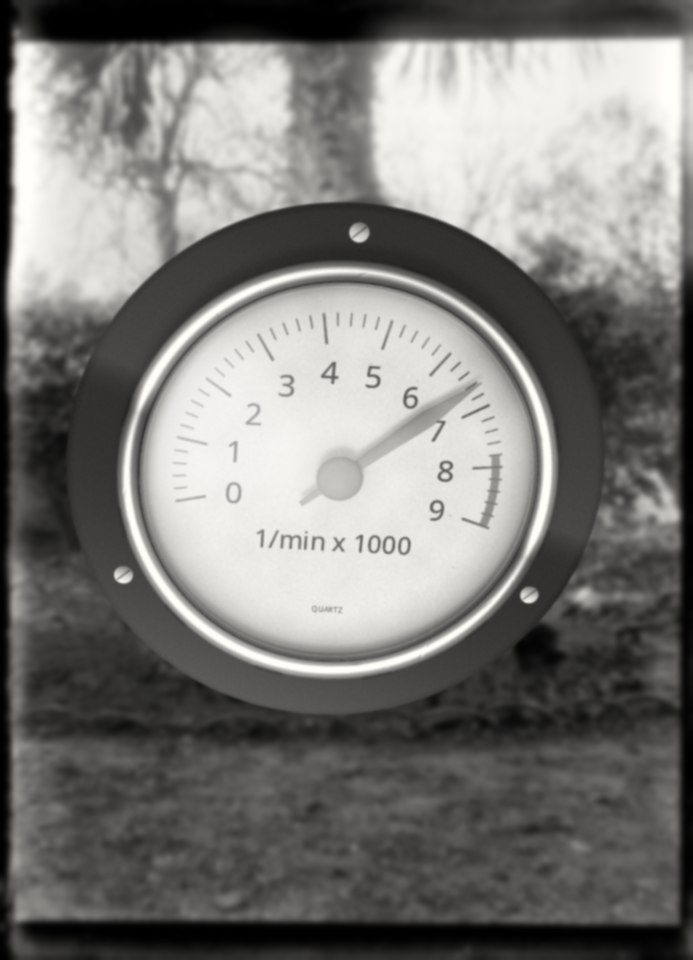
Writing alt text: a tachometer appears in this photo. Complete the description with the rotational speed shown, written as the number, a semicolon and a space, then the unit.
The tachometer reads 6600; rpm
